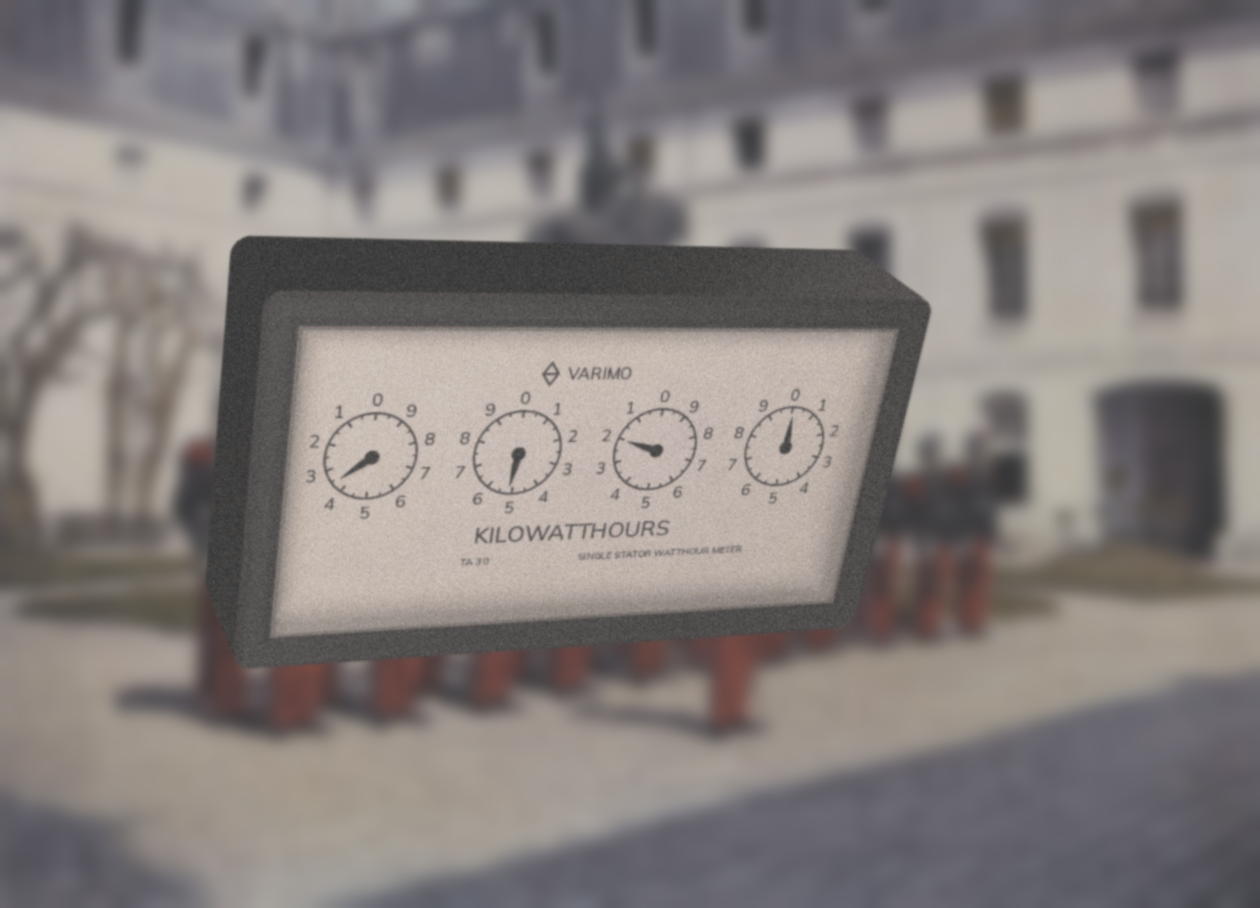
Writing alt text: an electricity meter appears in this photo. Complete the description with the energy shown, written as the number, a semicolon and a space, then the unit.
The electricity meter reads 3520; kWh
